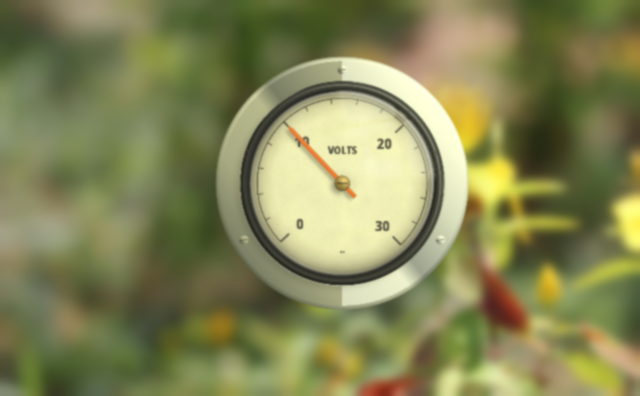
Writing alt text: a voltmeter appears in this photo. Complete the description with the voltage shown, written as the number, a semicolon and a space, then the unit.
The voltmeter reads 10; V
